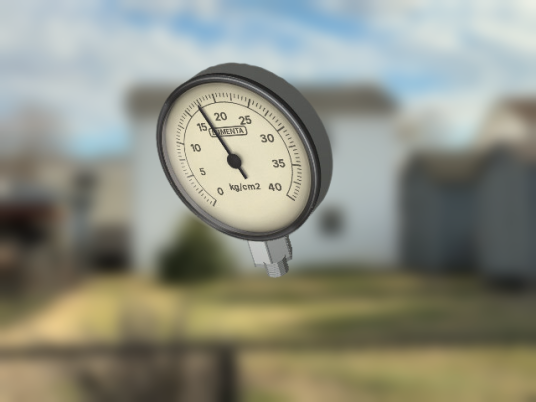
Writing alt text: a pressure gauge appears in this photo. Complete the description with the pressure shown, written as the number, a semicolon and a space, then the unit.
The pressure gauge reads 17.5; kg/cm²
